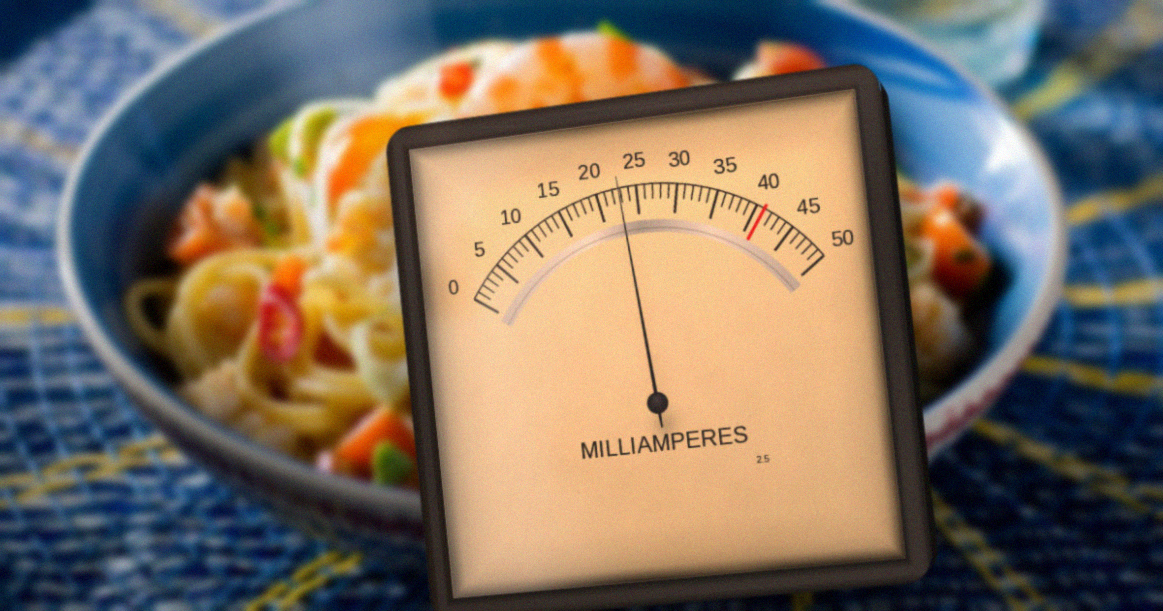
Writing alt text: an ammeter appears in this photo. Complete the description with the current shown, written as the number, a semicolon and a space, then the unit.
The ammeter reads 23; mA
